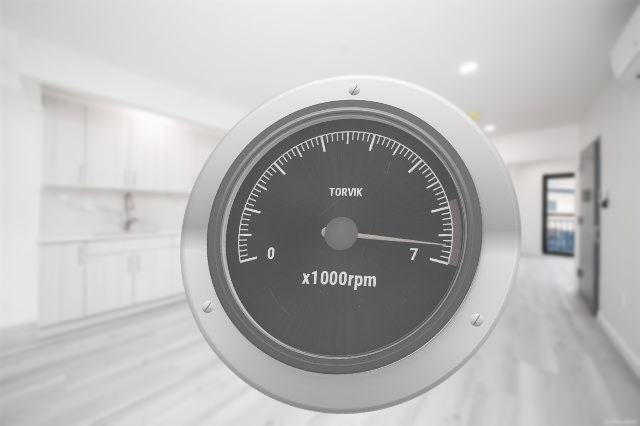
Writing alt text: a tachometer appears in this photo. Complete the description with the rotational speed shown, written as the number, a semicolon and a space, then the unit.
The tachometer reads 6700; rpm
